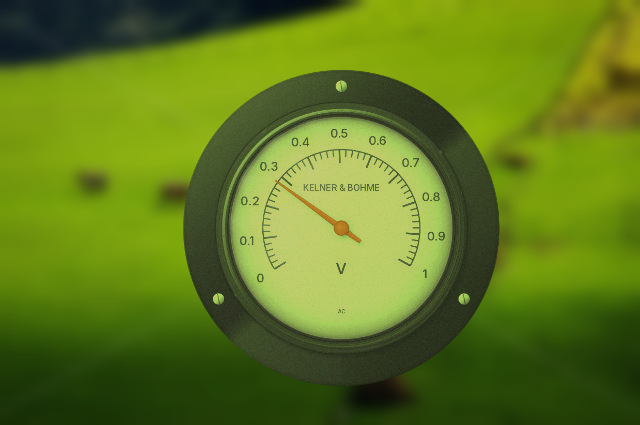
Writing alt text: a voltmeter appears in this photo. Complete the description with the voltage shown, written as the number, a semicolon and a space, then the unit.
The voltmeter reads 0.28; V
